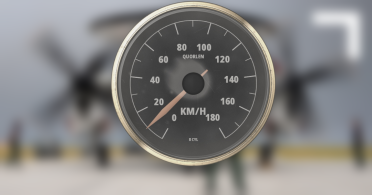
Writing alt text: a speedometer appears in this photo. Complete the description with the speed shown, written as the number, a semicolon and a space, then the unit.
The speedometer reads 10; km/h
